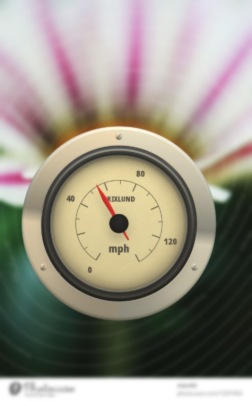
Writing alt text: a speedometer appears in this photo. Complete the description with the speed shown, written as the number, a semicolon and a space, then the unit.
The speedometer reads 55; mph
